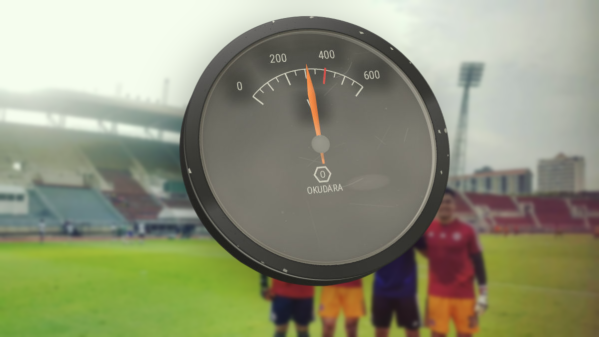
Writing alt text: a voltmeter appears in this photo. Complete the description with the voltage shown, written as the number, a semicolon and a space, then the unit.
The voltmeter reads 300; V
